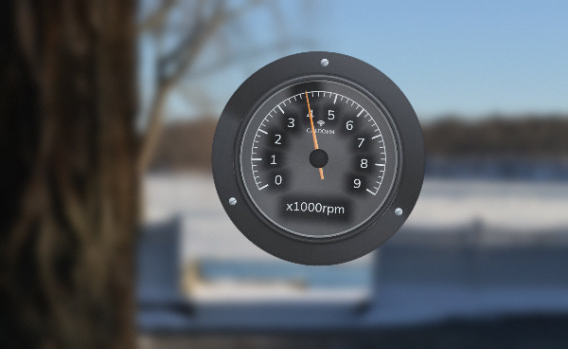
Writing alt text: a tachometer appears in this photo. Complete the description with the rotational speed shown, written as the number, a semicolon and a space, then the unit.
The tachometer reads 4000; rpm
